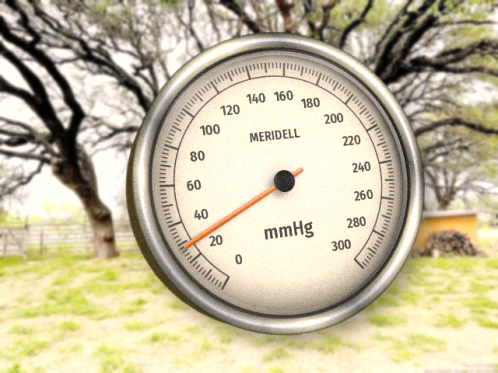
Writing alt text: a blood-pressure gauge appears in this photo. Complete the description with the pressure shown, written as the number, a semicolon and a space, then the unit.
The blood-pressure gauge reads 28; mmHg
